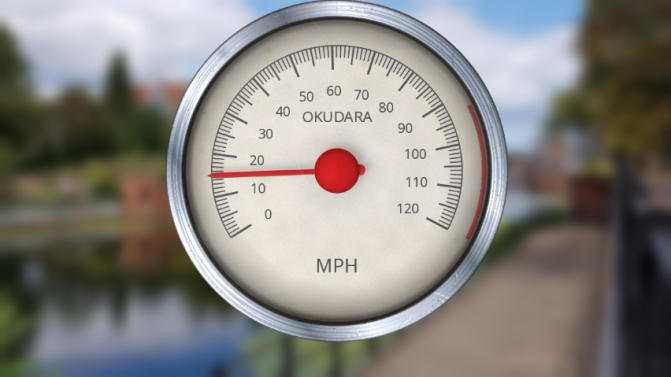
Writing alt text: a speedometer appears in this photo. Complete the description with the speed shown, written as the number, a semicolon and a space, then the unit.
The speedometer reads 15; mph
